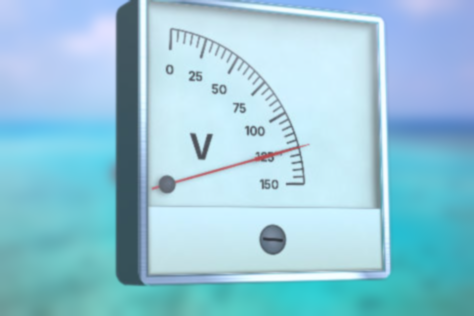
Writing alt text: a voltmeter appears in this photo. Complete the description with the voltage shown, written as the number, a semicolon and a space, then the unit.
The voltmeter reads 125; V
